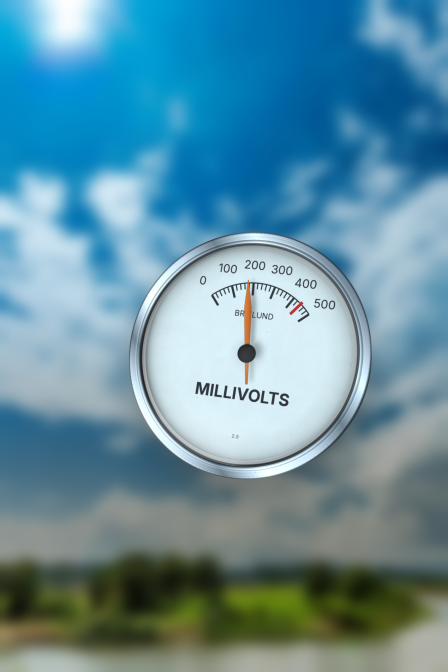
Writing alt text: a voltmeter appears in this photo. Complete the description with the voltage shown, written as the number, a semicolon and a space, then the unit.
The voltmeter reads 180; mV
